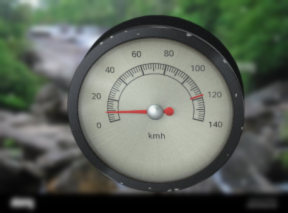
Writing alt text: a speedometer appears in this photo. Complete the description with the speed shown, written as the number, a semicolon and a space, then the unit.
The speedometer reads 10; km/h
